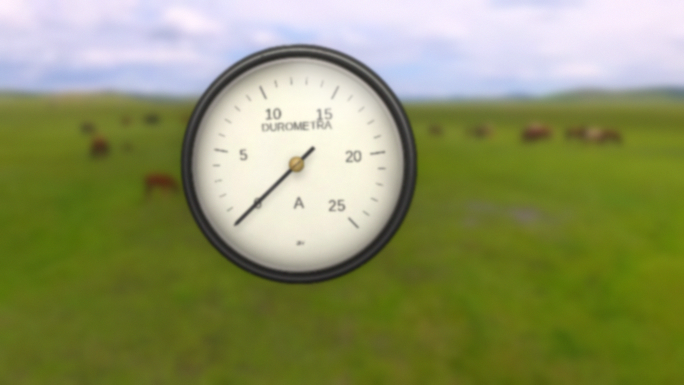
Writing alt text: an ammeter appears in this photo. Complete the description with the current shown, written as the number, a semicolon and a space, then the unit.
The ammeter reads 0; A
